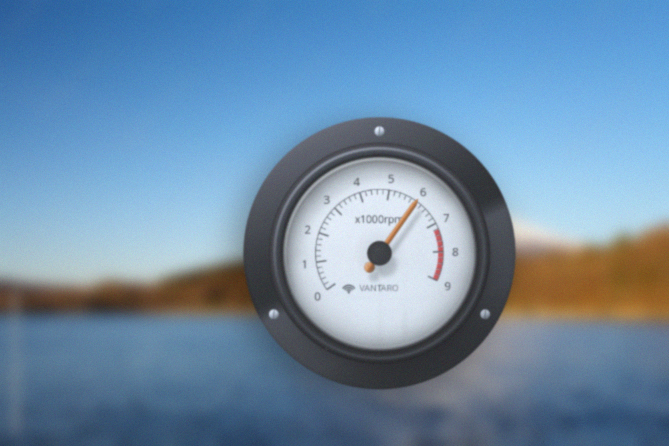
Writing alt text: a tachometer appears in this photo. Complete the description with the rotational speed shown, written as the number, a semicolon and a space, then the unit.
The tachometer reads 6000; rpm
